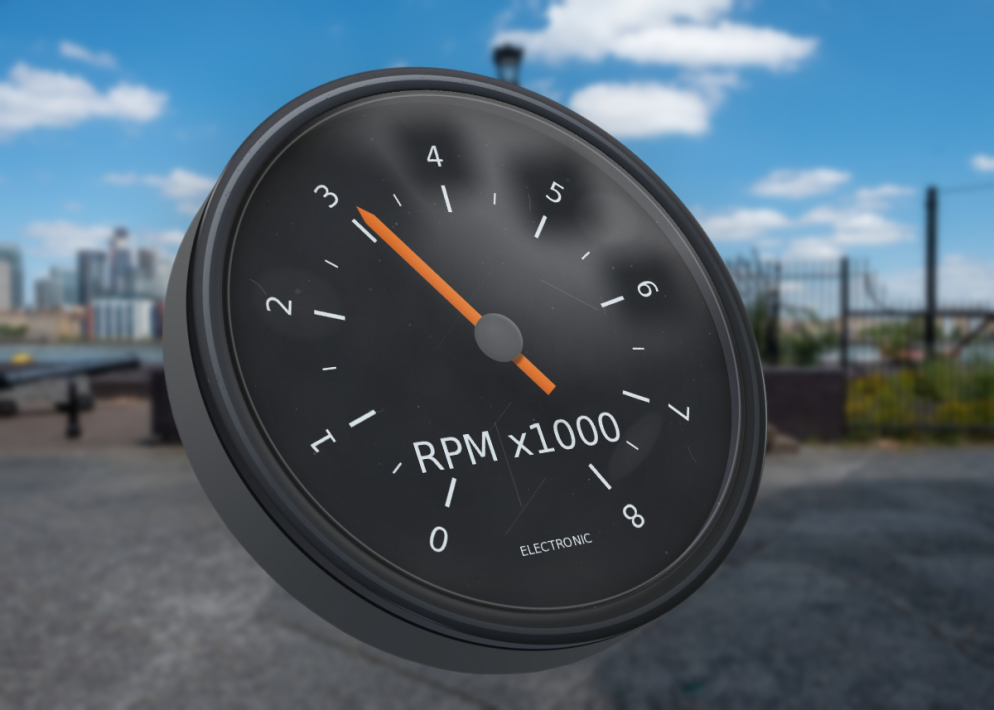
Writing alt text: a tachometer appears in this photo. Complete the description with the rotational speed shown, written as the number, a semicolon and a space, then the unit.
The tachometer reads 3000; rpm
